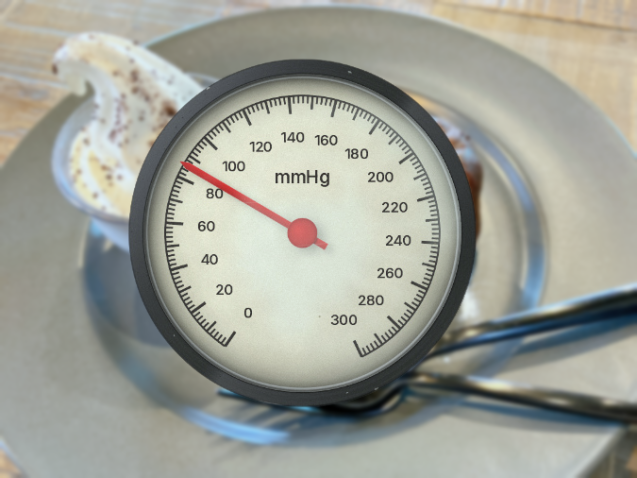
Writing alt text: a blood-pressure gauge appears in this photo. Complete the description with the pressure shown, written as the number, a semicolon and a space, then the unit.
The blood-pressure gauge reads 86; mmHg
